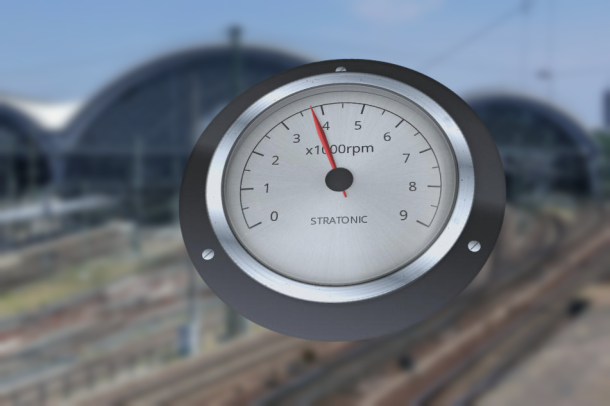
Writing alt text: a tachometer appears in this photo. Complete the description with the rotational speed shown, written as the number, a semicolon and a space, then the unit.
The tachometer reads 3750; rpm
